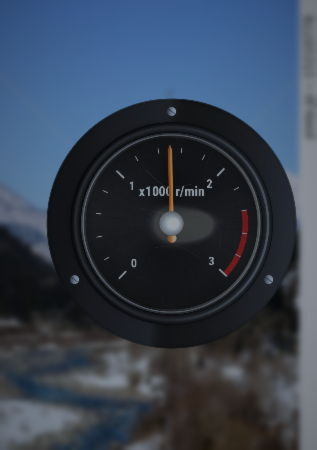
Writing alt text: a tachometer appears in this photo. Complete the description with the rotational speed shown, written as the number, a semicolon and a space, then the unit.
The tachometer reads 1500; rpm
